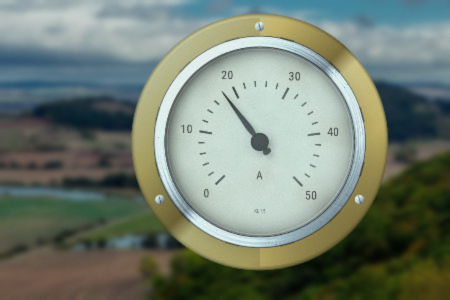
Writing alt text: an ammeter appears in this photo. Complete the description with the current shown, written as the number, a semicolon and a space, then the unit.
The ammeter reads 18; A
